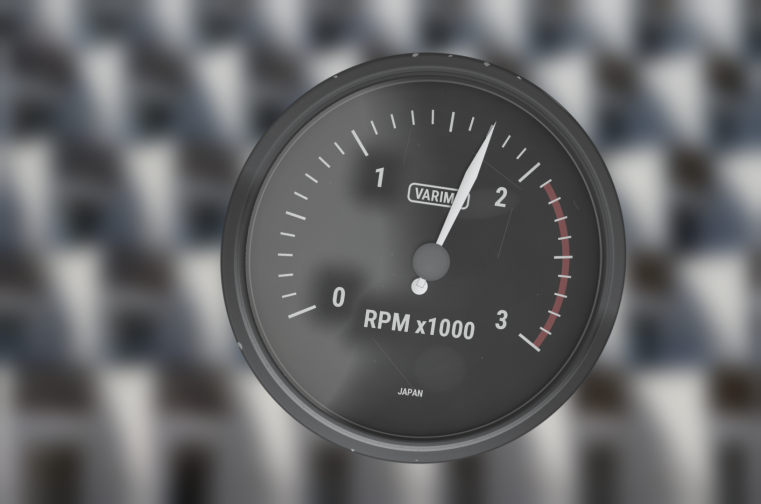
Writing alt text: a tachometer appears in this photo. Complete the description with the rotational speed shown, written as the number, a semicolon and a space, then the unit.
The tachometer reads 1700; rpm
